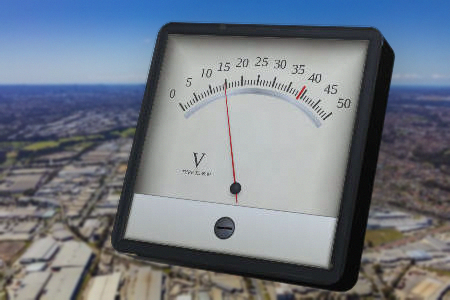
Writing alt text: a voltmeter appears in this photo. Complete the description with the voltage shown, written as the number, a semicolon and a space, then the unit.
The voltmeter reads 15; V
